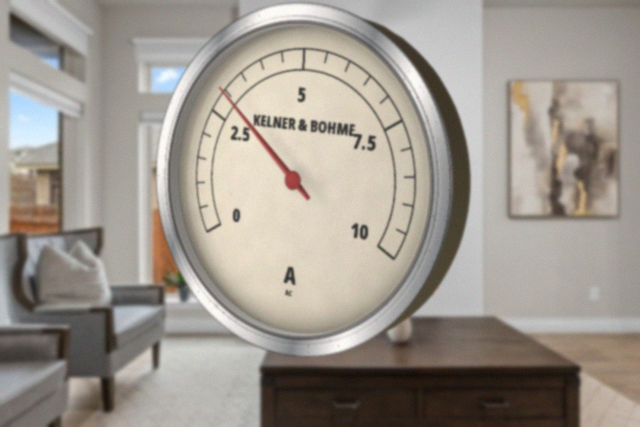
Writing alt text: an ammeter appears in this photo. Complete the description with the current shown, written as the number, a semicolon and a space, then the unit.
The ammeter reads 3; A
